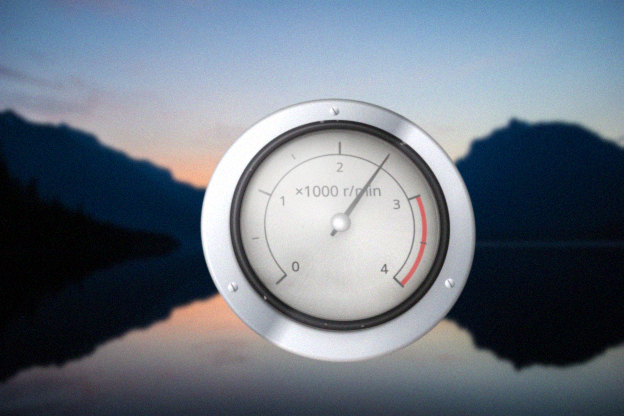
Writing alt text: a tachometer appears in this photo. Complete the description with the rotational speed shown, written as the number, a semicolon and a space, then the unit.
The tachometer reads 2500; rpm
